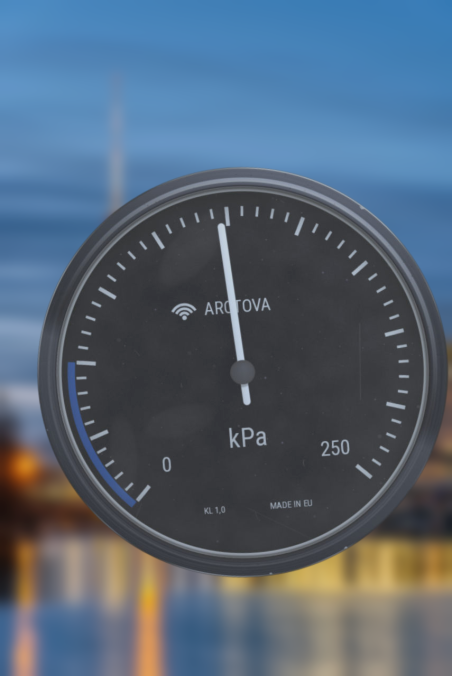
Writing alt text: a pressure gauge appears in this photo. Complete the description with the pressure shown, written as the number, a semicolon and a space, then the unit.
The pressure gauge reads 122.5; kPa
